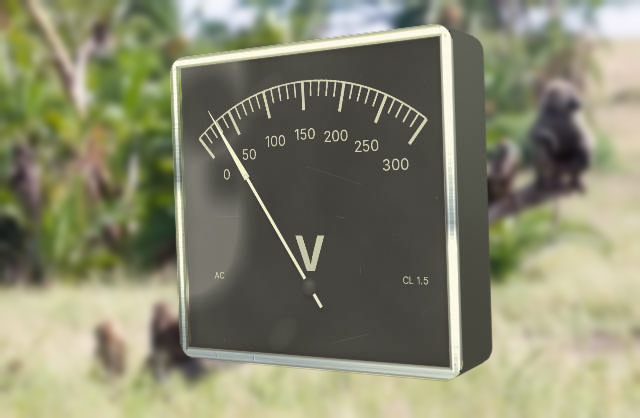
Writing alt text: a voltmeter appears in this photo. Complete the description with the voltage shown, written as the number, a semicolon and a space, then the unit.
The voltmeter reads 30; V
